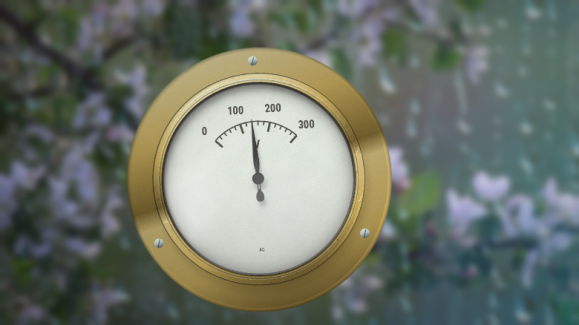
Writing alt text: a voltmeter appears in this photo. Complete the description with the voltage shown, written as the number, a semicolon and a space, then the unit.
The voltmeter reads 140; V
